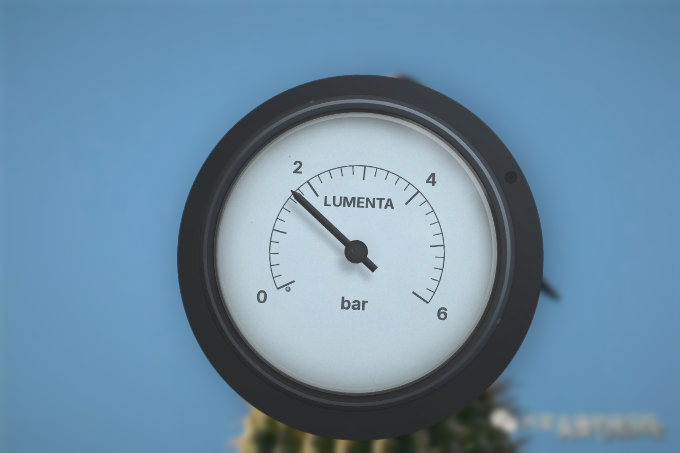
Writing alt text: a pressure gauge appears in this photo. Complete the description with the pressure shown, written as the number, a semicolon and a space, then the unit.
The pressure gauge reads 1.7; bar
